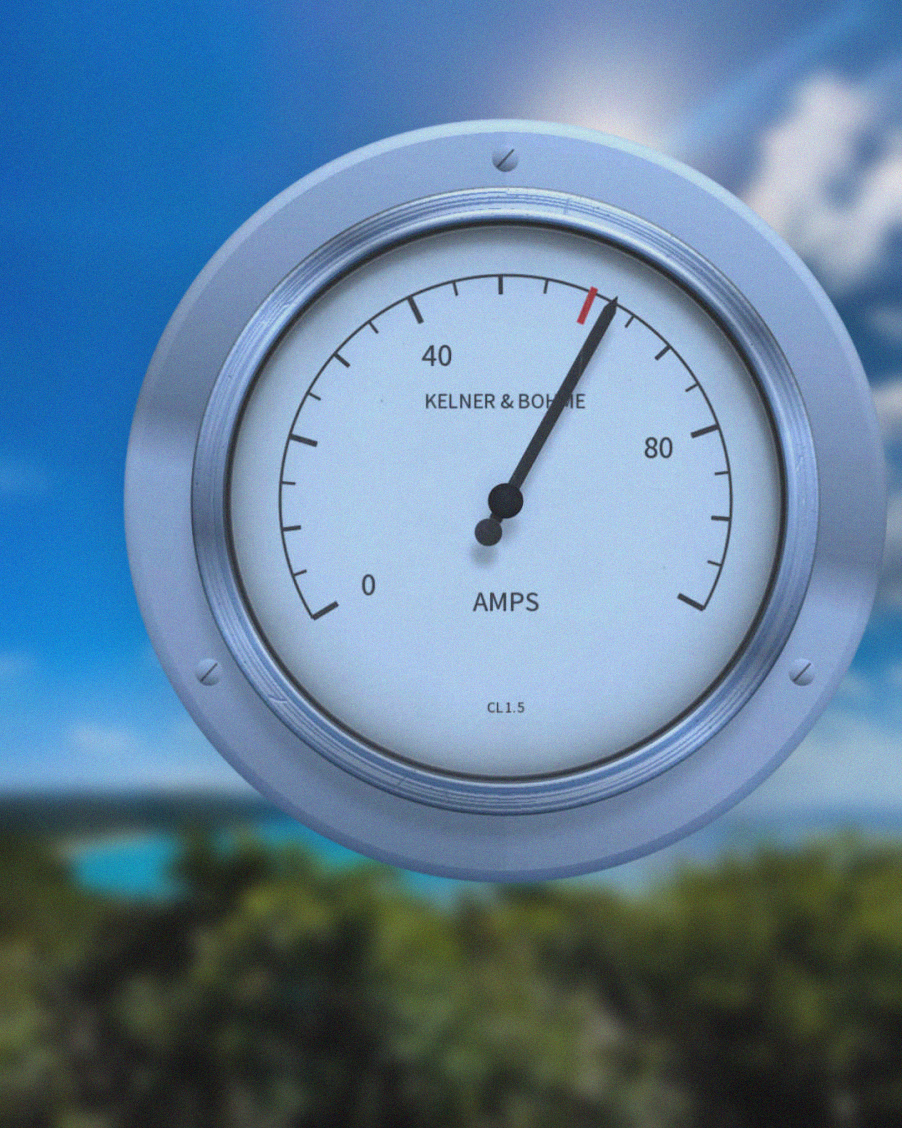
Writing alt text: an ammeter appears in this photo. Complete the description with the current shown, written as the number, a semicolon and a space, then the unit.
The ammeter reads 62.5; A
